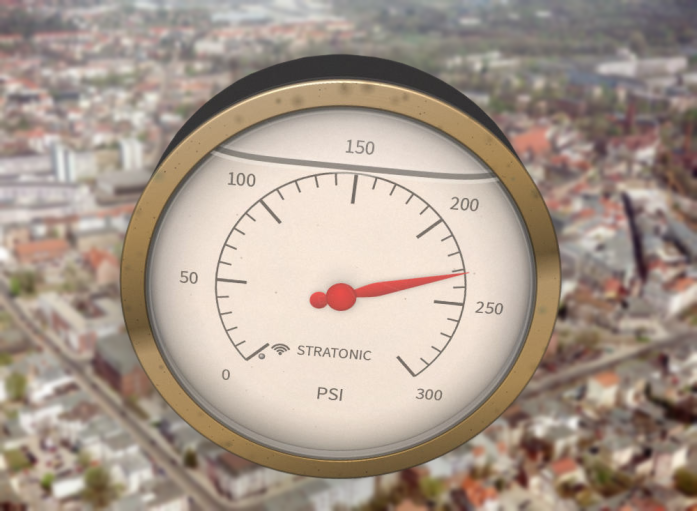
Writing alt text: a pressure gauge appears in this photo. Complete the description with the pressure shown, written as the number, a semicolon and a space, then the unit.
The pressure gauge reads 230; psi
